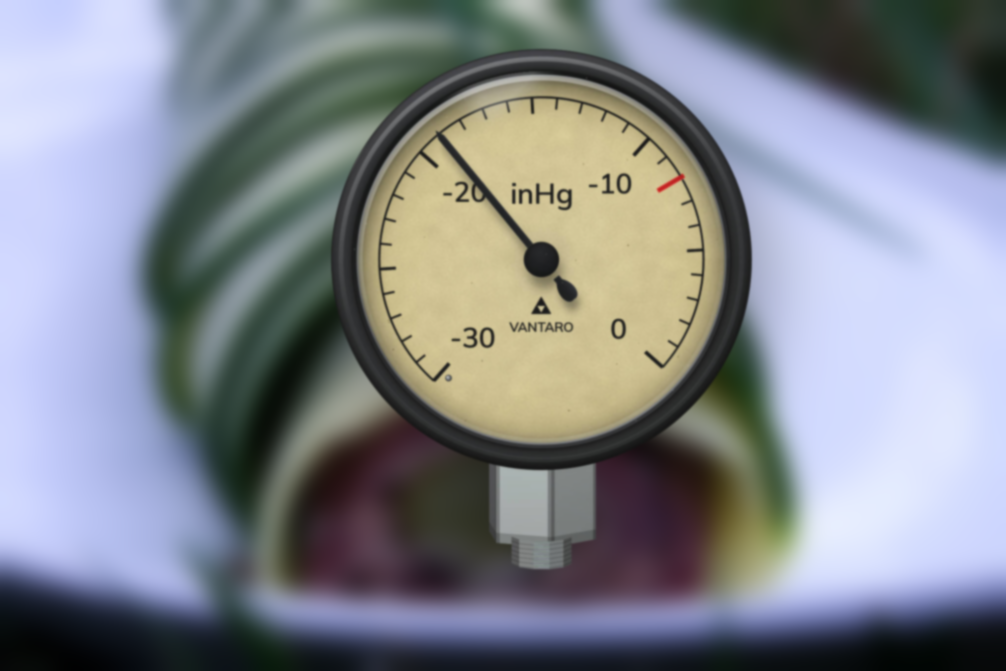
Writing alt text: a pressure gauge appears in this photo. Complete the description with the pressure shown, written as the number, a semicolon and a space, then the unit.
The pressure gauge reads -19; inHg
